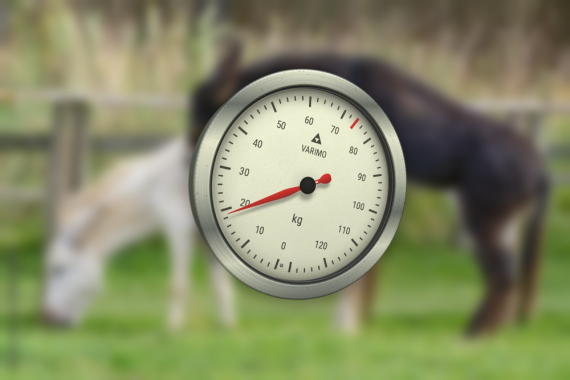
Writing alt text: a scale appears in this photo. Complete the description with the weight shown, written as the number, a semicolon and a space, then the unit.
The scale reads 19; kg
